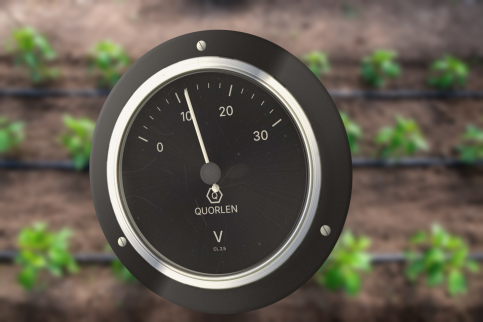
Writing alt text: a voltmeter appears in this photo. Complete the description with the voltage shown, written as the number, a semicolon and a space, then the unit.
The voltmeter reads 12; V
